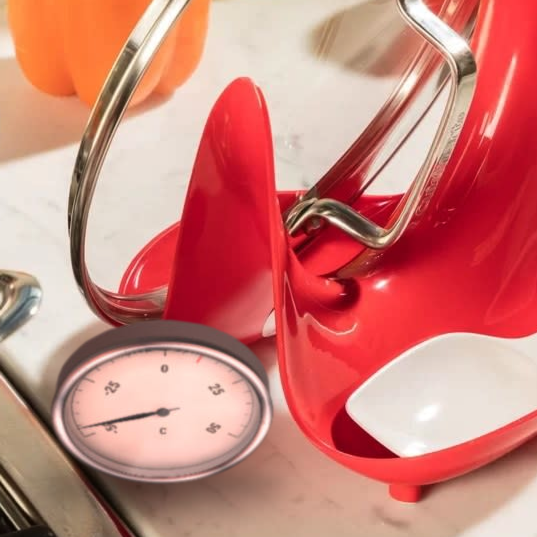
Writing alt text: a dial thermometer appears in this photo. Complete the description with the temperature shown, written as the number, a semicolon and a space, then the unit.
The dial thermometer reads -45; °C
